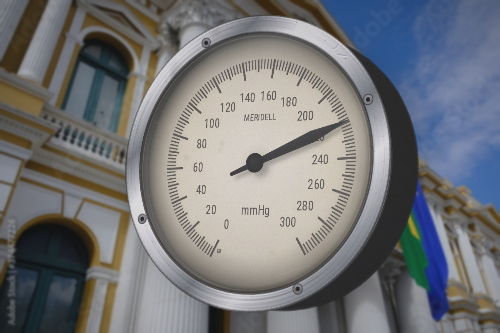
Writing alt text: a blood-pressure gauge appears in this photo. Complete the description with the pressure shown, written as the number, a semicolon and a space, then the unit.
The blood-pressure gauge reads 220; mmHg
